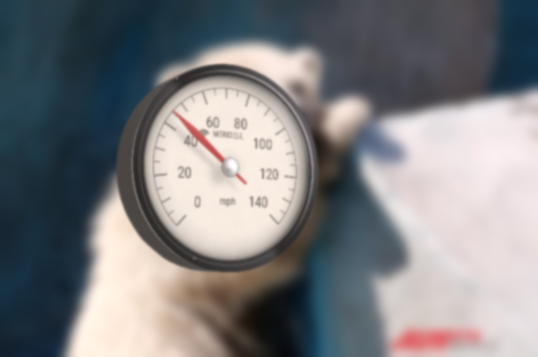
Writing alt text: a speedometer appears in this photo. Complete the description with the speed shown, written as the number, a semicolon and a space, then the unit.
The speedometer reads 45; mph
